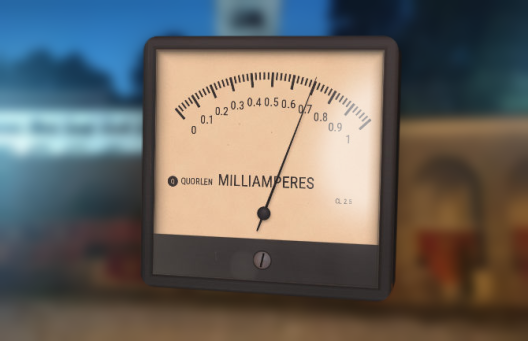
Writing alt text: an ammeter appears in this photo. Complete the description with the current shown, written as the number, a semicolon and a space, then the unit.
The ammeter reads 0.7; mA
